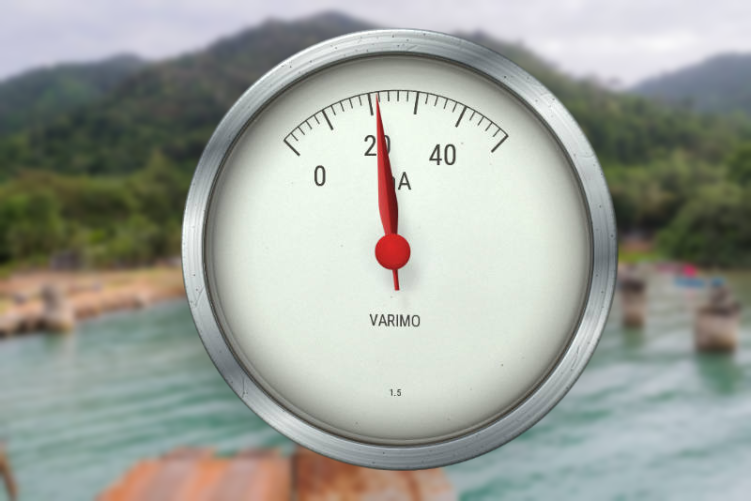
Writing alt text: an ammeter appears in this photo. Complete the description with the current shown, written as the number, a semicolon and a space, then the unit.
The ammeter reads 22; mA
